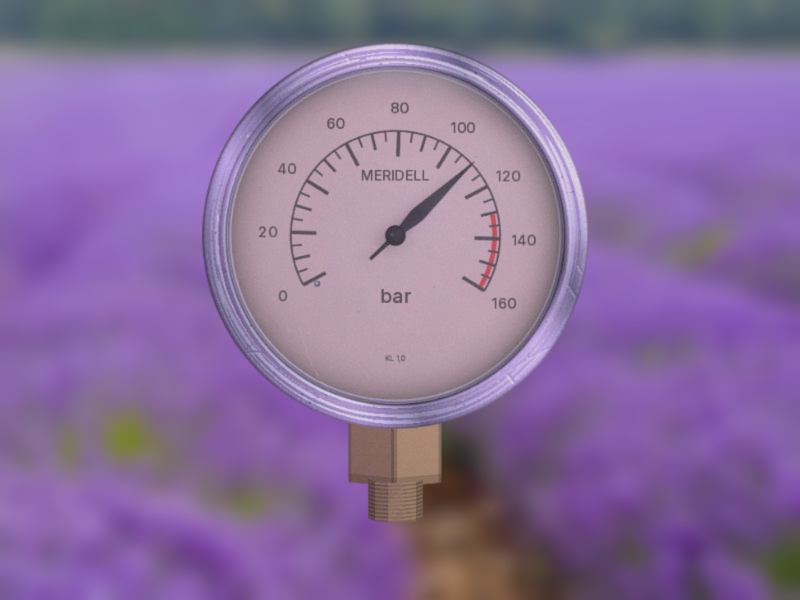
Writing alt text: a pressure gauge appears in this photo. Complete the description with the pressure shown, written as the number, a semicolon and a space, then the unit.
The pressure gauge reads 110; bar
